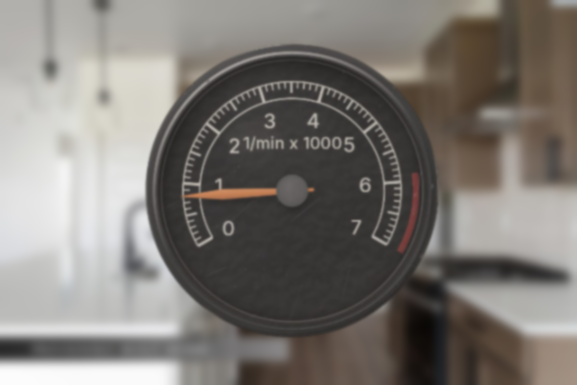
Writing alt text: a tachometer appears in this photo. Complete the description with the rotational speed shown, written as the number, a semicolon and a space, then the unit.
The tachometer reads 800; rpm
